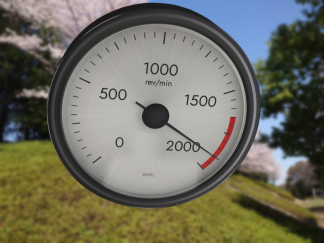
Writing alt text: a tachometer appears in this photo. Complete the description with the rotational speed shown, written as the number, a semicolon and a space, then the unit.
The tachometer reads 1900; rpm
